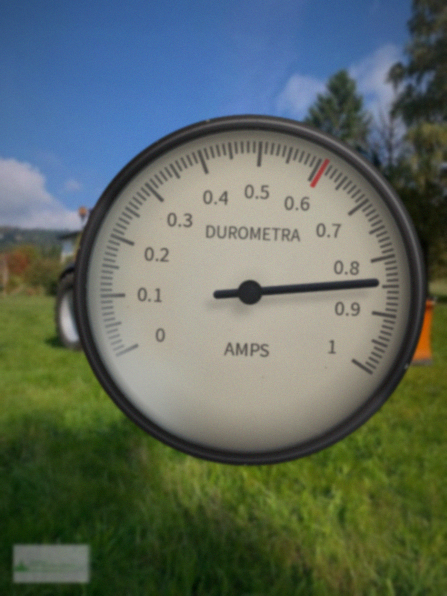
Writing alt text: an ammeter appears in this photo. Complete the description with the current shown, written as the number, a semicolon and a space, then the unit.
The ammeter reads 0.84; A
